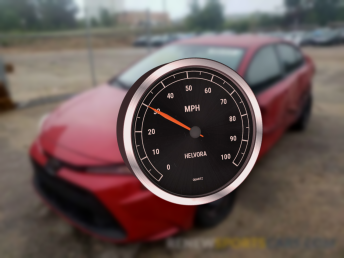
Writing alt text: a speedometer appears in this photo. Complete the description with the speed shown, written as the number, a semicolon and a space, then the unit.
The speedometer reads 30; mph
